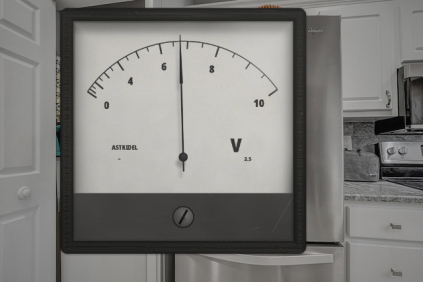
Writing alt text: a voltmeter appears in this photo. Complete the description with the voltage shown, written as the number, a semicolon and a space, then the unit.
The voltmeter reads 6.75; V
